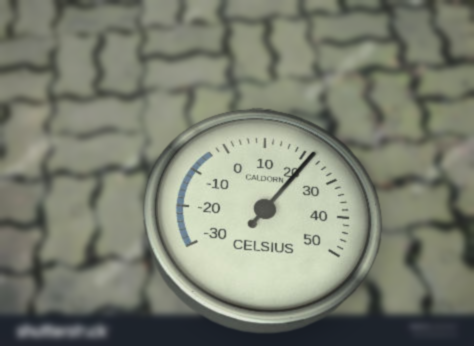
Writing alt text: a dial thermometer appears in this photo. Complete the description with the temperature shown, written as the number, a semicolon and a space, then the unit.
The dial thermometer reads 22; °C
